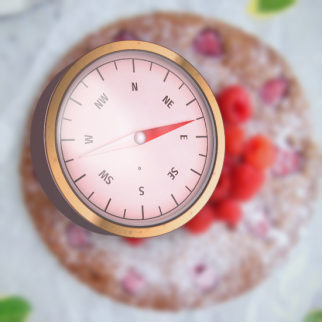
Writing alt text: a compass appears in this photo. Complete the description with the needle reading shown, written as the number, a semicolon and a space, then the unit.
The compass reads 75; °
